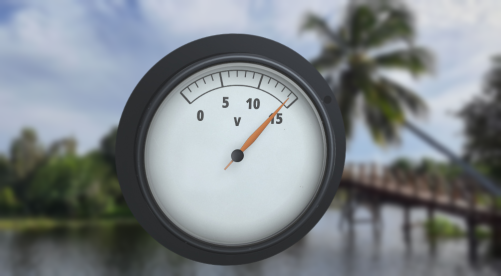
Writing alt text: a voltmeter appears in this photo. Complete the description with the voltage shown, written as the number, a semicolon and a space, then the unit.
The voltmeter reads 14; V
